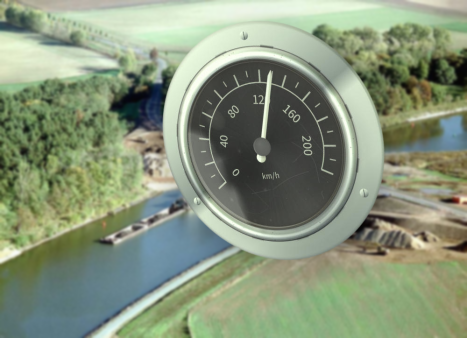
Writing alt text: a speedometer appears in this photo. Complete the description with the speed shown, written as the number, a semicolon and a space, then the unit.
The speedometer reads 130; km/h
